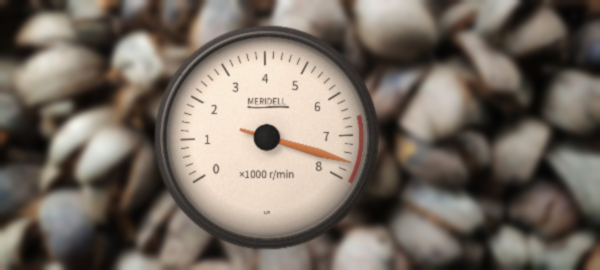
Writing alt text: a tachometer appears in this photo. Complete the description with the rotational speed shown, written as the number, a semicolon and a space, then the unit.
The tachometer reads 7600; rpm
